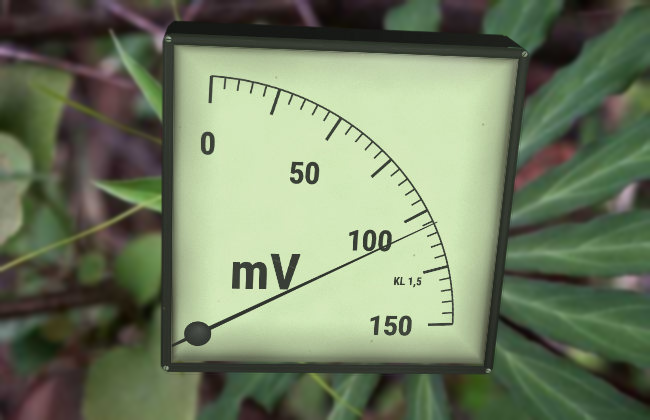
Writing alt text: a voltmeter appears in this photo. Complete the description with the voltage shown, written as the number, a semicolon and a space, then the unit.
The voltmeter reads 105; mV
